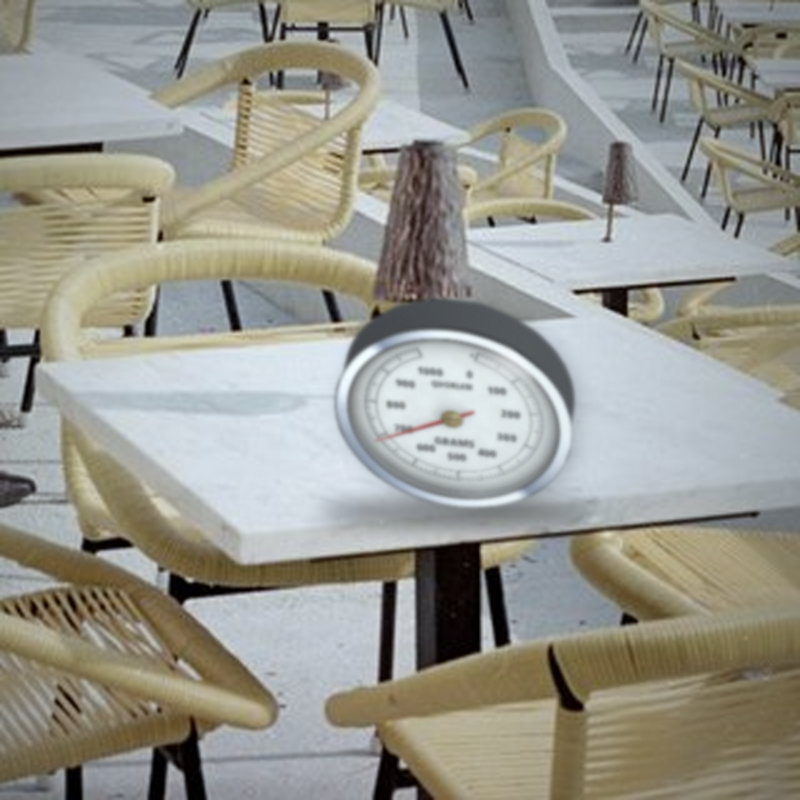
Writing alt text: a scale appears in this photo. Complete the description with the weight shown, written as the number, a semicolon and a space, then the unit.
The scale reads 700; g
